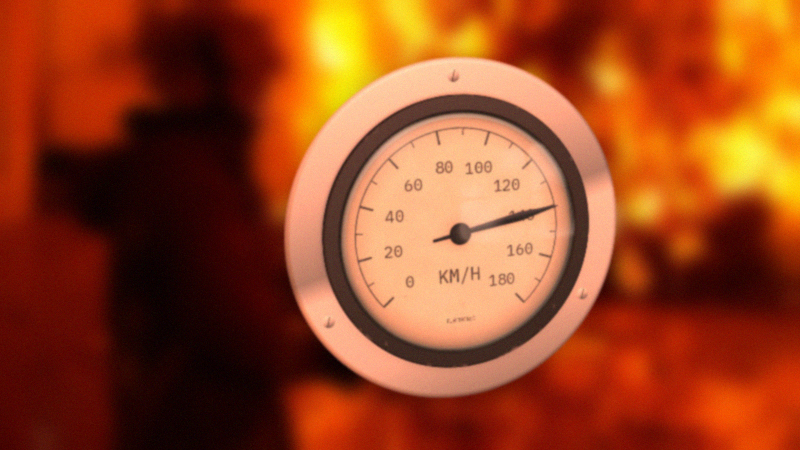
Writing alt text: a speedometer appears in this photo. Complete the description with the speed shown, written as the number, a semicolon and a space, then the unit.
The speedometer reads 140; km/h
